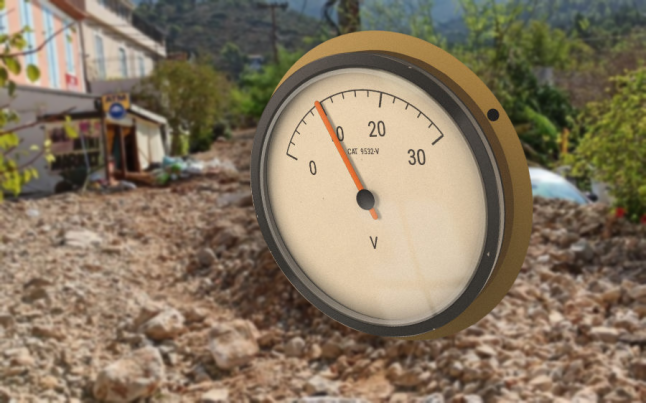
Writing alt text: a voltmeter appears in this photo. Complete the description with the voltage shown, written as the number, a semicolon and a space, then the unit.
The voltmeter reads 10; V
